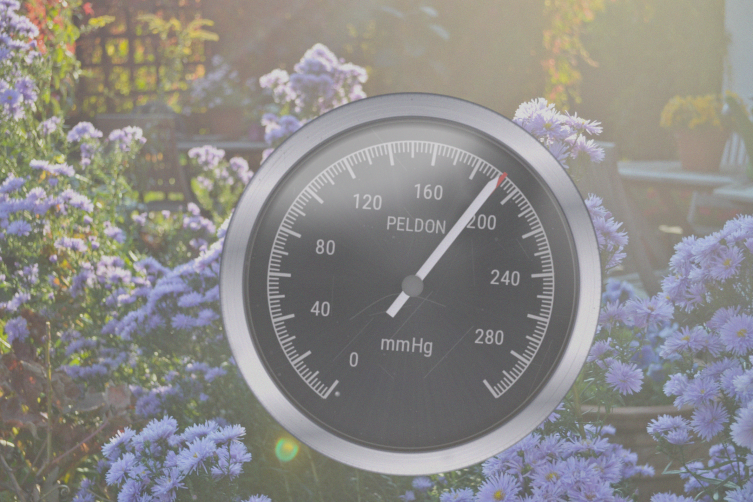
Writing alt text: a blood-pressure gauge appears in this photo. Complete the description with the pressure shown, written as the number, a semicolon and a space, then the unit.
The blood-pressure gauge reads 190; mmHg
